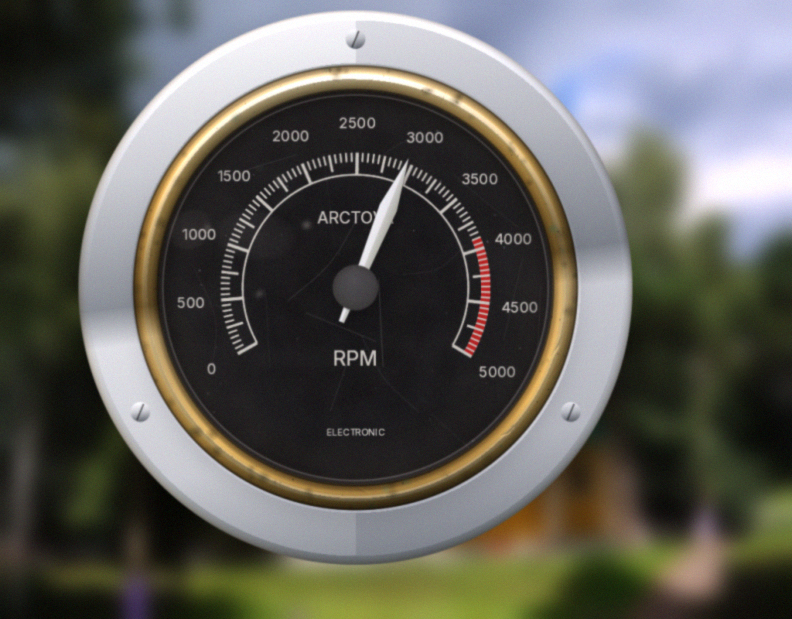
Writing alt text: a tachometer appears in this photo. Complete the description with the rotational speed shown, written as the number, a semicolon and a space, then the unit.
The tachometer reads 2950; rpm
